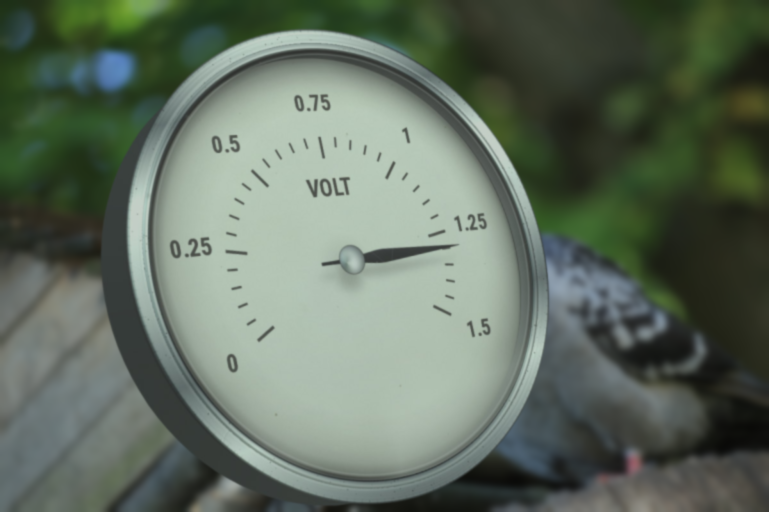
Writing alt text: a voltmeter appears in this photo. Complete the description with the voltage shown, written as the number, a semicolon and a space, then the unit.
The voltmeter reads 1.3; V
